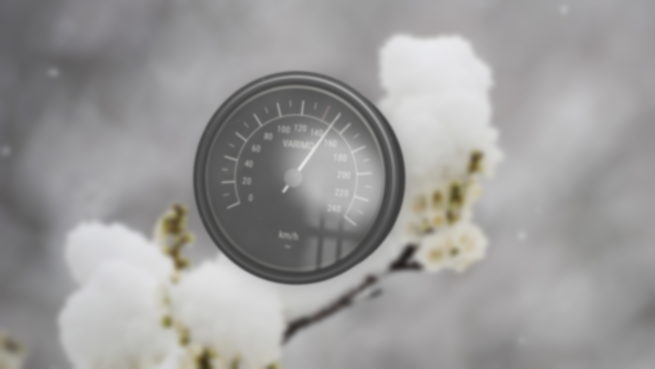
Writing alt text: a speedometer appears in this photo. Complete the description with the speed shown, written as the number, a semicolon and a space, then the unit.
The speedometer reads 150; km/h
